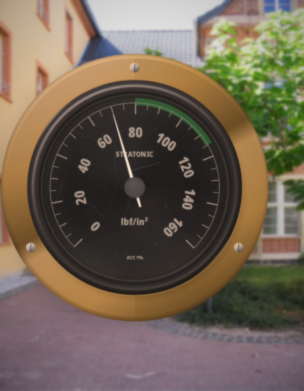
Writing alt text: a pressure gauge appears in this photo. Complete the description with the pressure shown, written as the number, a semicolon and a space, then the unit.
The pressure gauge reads 70; psi
